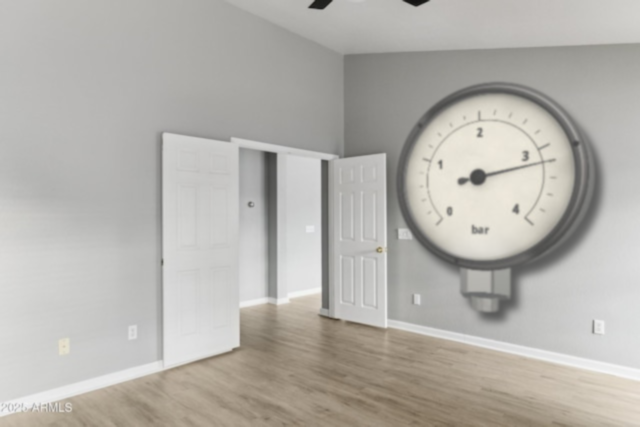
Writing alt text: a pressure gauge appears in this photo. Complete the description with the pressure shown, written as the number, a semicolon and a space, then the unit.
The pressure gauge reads 3.2; bar
